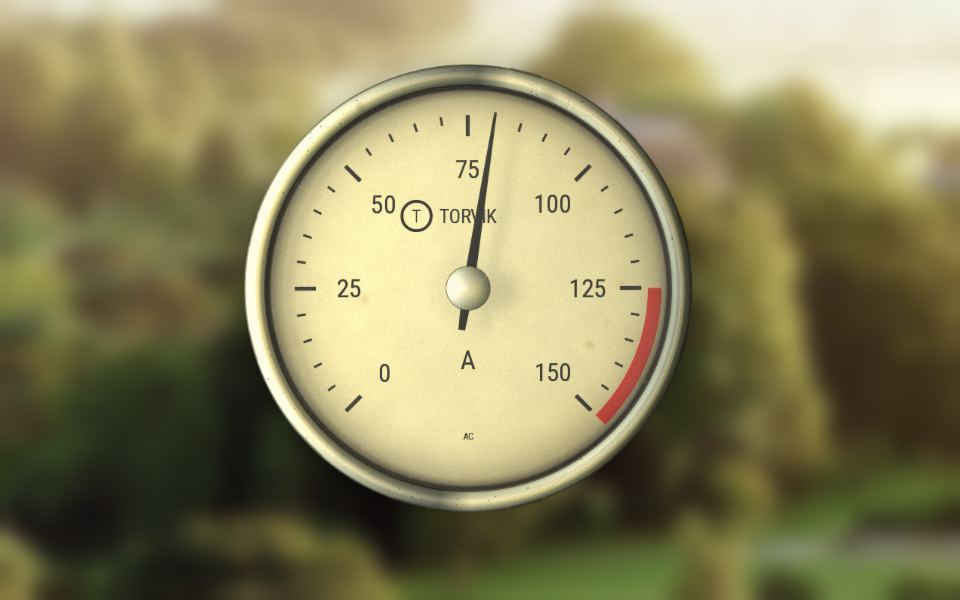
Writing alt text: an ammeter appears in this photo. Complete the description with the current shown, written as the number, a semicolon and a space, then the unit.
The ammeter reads 80; A
